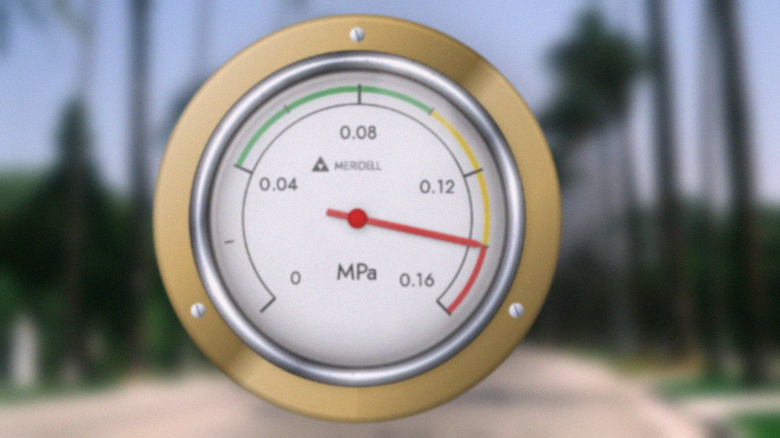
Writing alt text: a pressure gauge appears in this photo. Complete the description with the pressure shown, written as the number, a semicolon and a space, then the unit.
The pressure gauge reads 0.14; MPa
